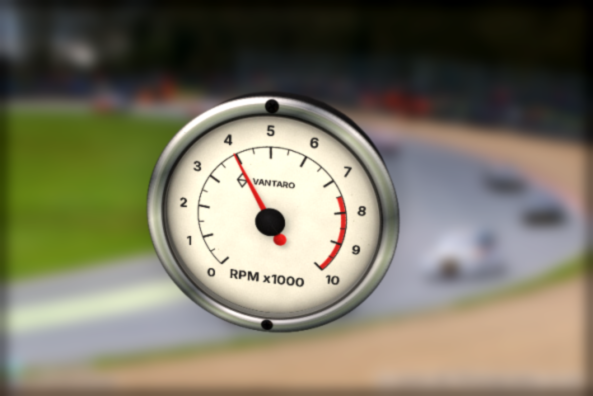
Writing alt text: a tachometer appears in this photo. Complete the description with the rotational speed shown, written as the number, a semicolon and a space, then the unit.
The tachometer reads 4000; rpm
